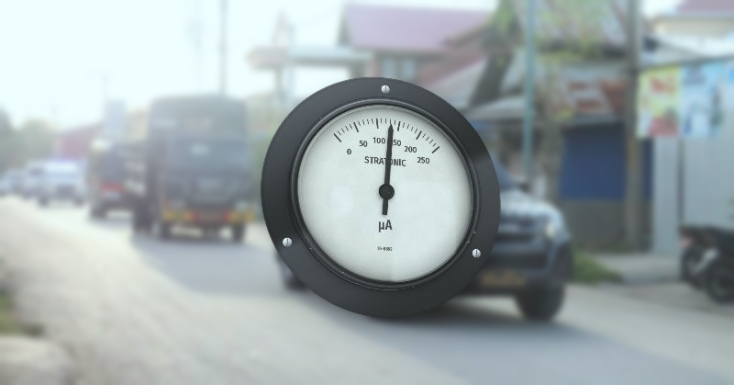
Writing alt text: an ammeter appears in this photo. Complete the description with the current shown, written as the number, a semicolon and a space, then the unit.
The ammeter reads 130; µA
